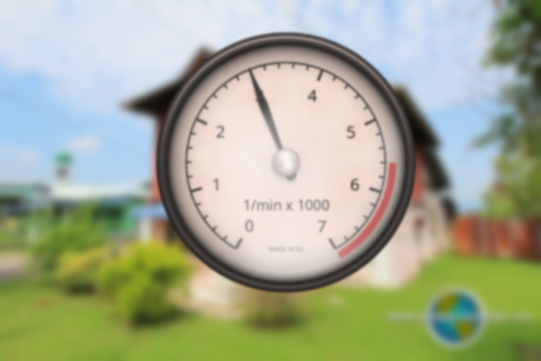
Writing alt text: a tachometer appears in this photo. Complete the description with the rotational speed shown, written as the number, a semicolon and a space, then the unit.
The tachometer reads 3000; rpm
